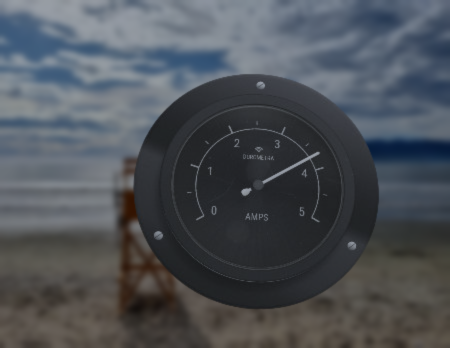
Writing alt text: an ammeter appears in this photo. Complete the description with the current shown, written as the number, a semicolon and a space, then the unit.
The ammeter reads 3.75; A
